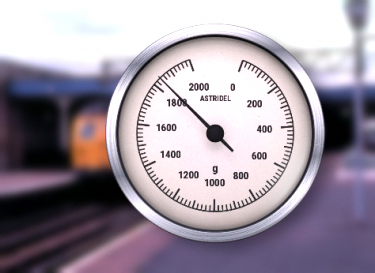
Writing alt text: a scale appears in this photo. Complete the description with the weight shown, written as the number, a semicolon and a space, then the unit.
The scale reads 1840; g
